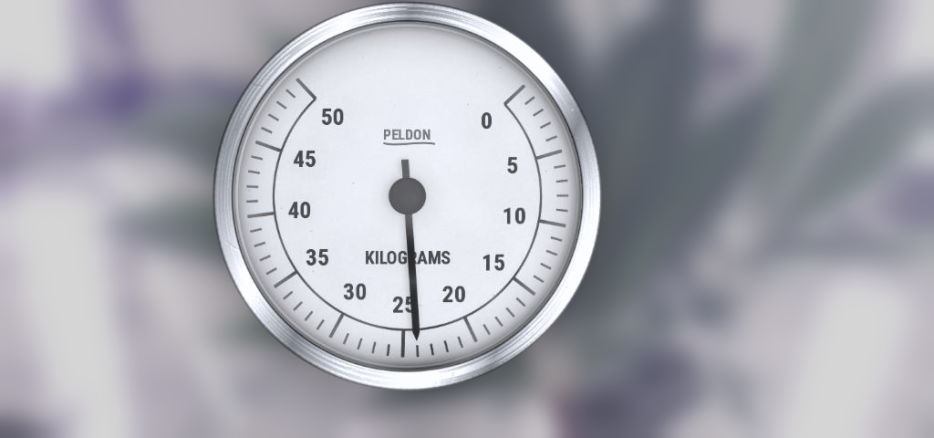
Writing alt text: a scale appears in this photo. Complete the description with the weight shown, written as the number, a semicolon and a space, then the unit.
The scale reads 24; kg
